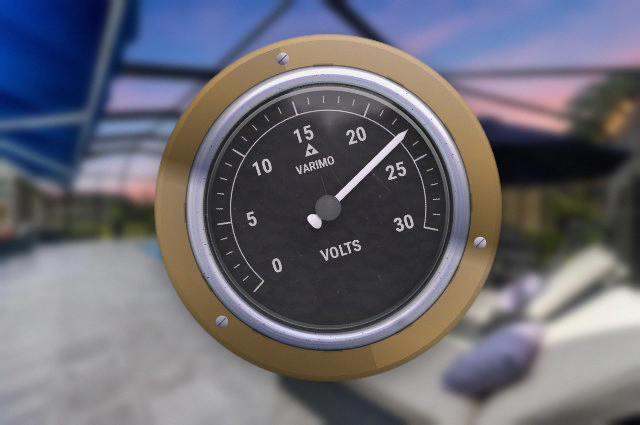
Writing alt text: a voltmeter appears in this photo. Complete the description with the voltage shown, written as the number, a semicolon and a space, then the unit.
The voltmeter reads 23; V
